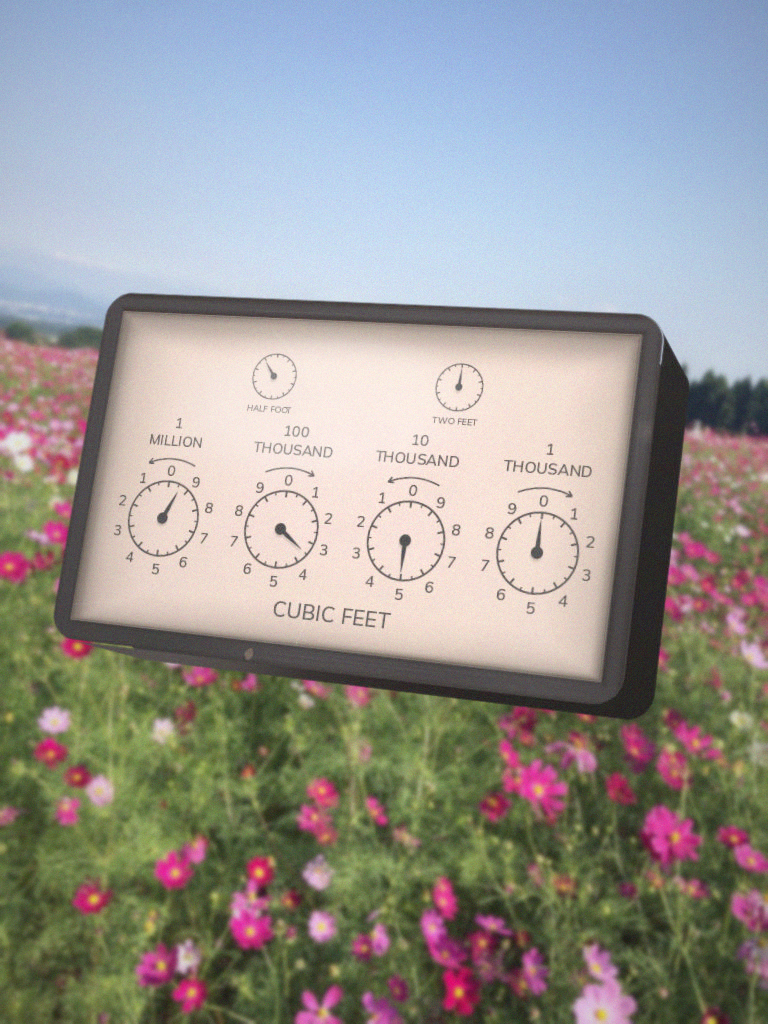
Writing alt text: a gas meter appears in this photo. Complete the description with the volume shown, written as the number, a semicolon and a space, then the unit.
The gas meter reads 935000; ft³
